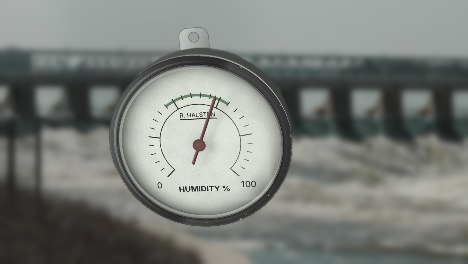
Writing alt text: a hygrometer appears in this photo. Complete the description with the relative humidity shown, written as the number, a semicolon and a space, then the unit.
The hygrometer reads 58; %
